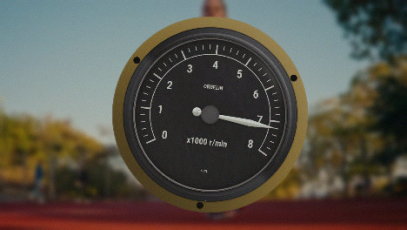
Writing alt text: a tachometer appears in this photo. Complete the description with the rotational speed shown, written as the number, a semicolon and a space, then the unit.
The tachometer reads 7200; rpm
